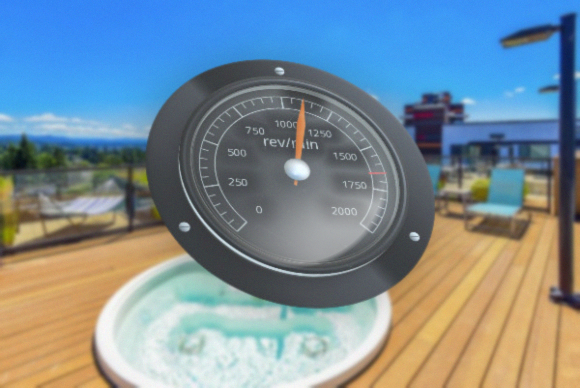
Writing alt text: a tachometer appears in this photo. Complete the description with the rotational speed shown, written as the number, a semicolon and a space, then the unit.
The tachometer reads 1100; rpm
